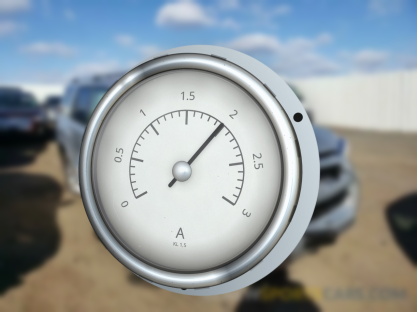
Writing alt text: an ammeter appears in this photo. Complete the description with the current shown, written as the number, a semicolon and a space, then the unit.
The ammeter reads 2; A
